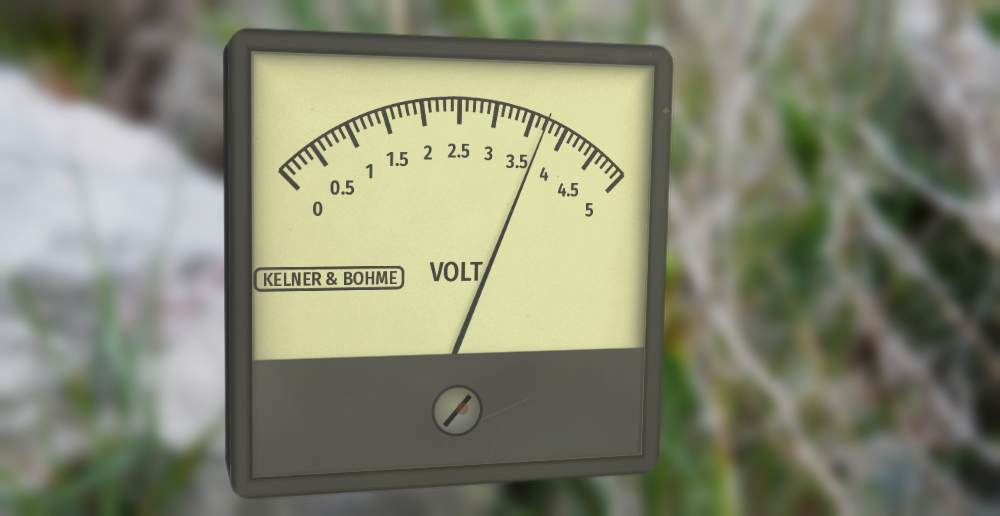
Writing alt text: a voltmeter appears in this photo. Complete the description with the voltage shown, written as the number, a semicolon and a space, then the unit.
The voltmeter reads 3.7; V
